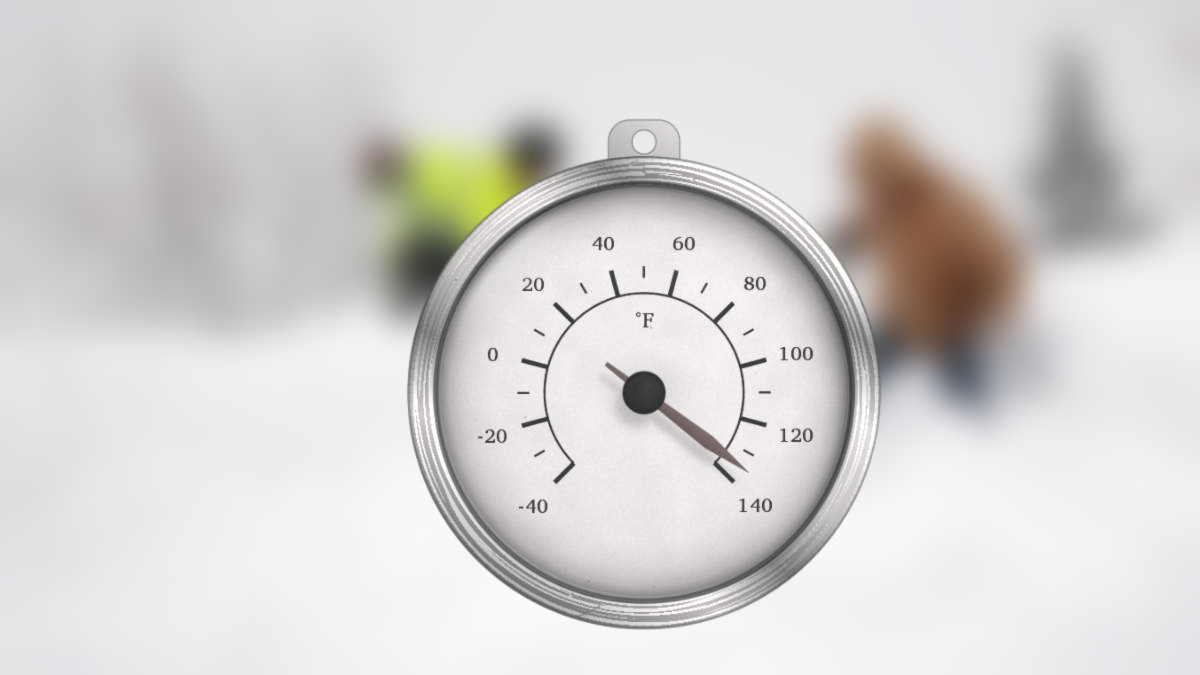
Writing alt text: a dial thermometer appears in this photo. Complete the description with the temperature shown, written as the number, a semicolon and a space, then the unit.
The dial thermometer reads 135; °F
